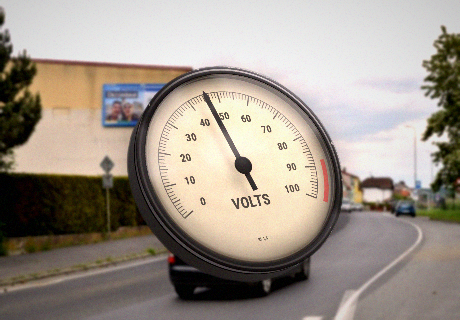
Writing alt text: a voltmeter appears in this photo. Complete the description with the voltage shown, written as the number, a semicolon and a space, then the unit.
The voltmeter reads 45; V
